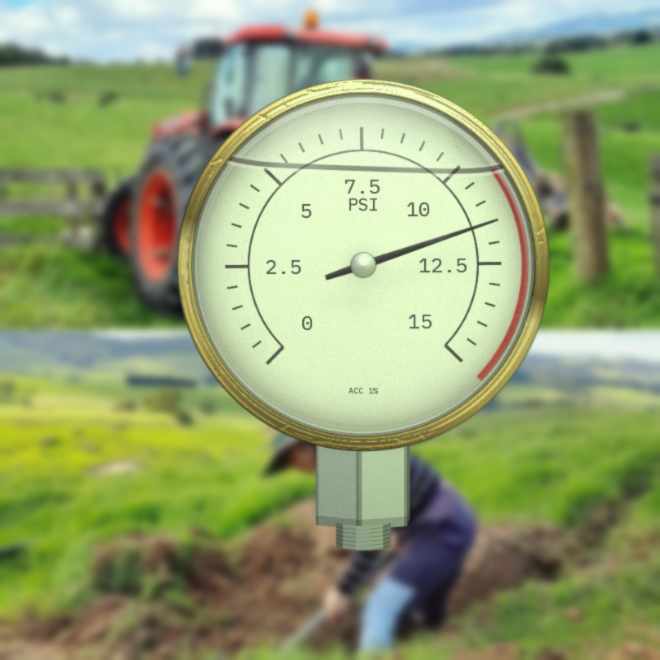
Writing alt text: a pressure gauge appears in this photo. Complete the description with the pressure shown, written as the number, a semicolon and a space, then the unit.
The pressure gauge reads 11.5; psi
